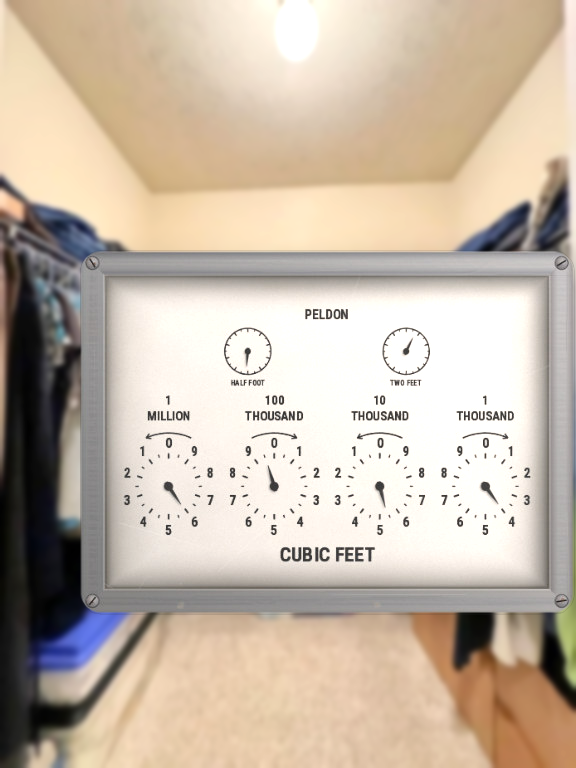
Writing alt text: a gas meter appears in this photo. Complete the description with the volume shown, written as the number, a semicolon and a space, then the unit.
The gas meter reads 595400; ft³
